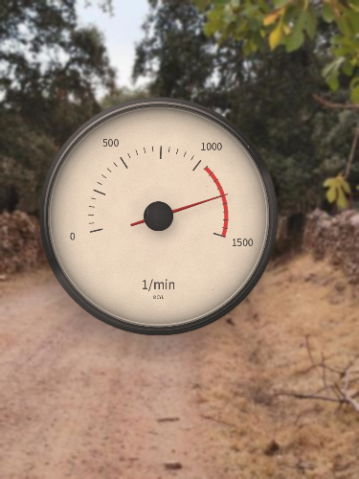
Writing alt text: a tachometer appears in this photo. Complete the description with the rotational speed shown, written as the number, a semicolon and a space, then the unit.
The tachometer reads 1250; rpm
